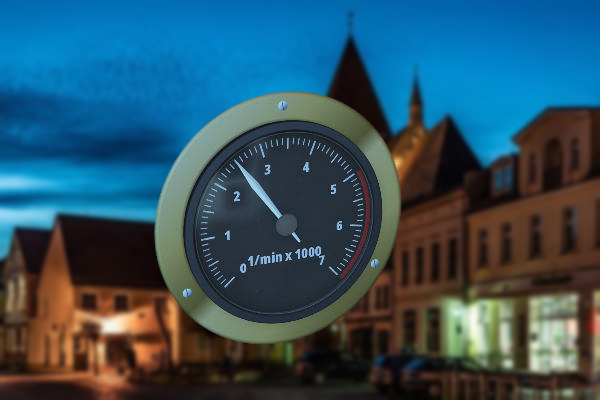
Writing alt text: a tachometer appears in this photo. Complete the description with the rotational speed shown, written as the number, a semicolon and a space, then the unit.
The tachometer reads 2500; rpm
